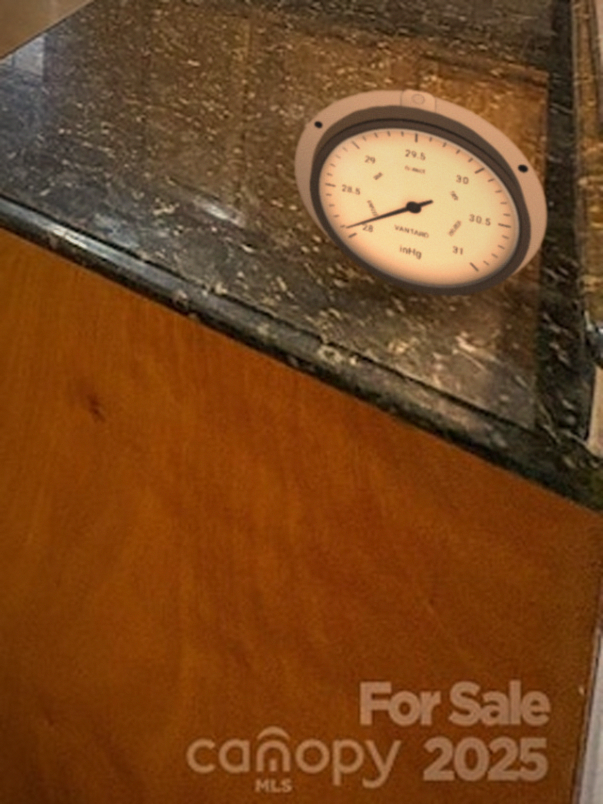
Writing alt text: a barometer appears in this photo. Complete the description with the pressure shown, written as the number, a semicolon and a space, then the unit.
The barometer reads 28.1; inHg
